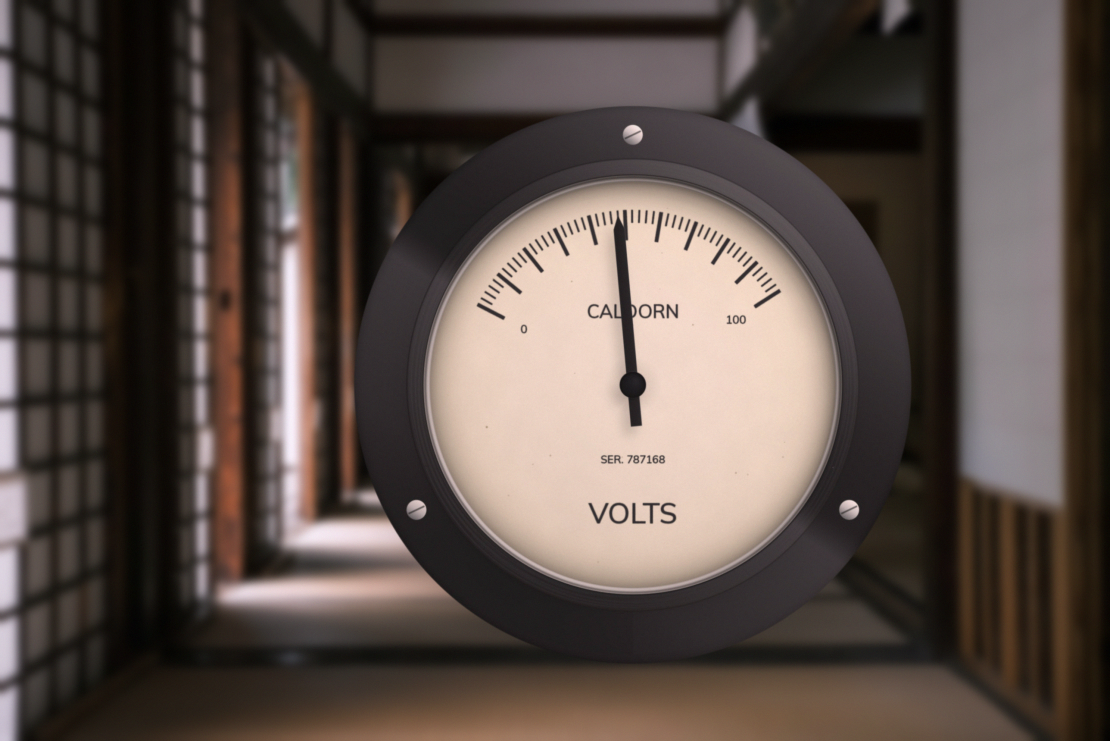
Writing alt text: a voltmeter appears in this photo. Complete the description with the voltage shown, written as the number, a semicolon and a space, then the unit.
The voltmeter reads 48; V
